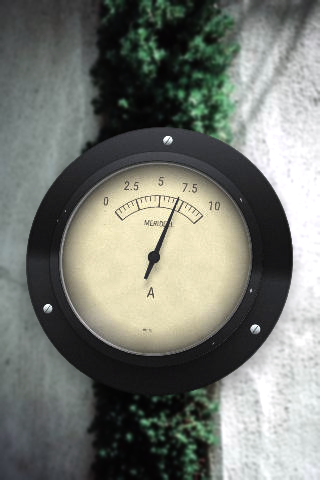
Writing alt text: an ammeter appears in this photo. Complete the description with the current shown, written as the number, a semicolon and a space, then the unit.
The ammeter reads 7; A
